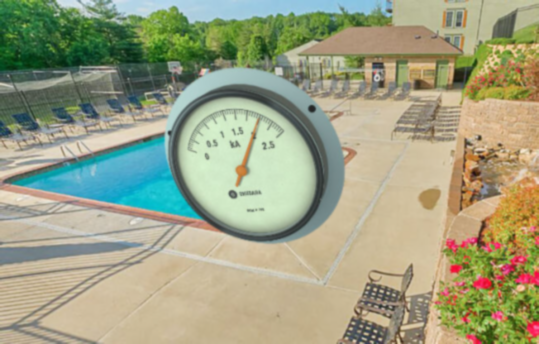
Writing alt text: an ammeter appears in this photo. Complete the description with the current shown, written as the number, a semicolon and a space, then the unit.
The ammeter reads 2; kA
